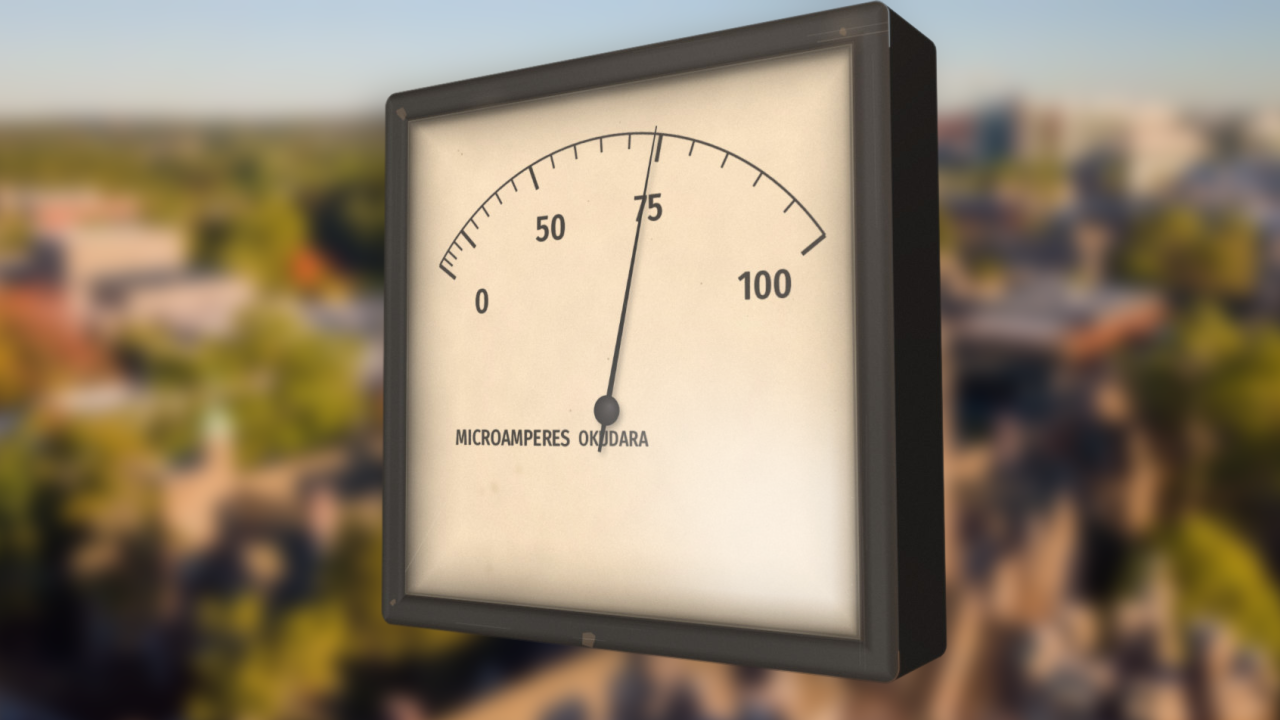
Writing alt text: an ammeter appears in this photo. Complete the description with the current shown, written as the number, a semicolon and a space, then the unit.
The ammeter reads 75; µA
